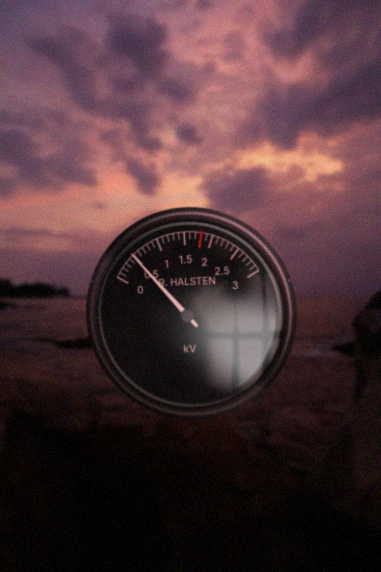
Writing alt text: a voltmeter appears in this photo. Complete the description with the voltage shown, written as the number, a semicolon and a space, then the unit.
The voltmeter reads 0.5; kV
